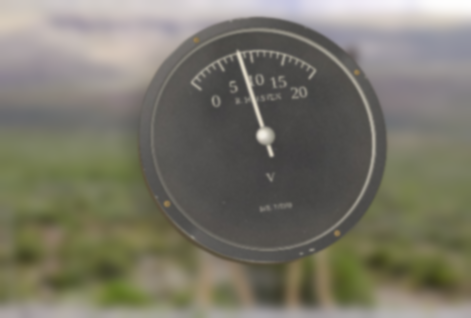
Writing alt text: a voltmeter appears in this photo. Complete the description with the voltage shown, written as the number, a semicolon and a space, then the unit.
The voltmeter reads 8; V
